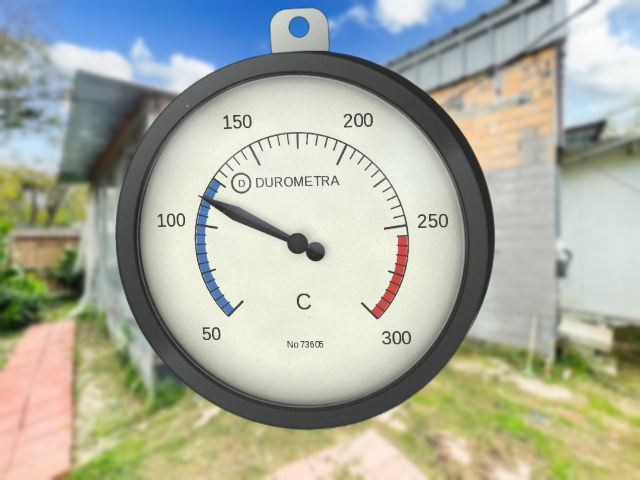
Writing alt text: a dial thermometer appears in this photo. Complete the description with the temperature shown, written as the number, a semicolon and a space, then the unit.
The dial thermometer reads 115; °C
